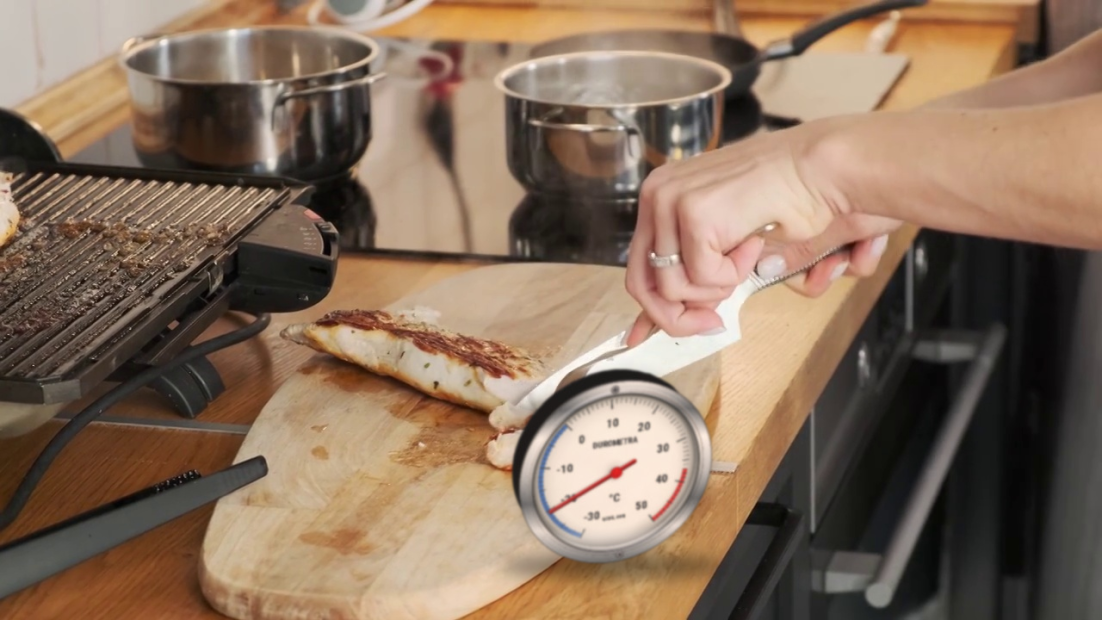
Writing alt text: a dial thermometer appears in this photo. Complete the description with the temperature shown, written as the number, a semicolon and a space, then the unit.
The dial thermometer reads -20; °C
